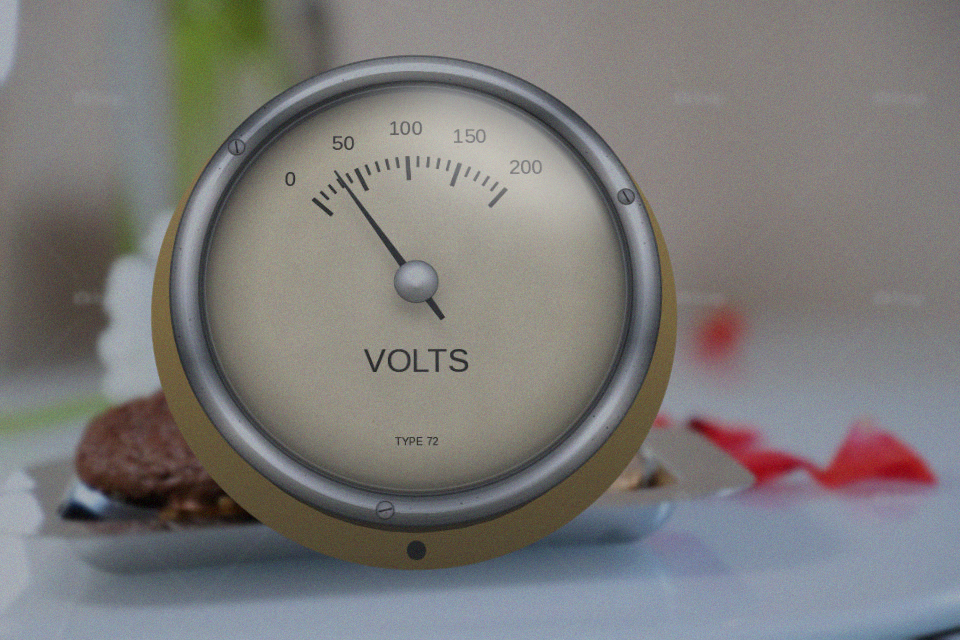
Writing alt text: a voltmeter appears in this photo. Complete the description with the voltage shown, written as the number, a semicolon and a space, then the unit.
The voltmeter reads 30; V
